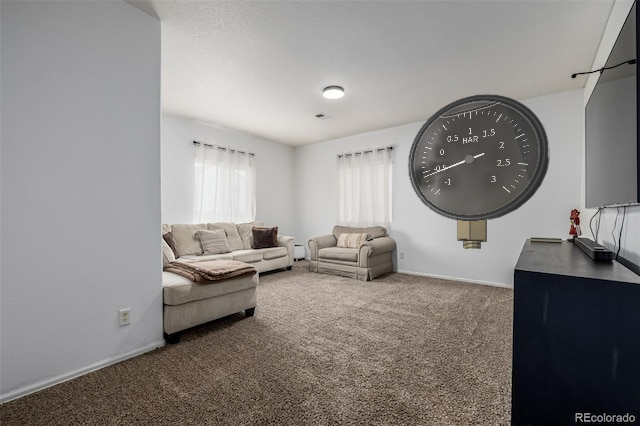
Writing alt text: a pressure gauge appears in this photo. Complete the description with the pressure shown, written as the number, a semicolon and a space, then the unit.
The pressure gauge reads -0.6; bar
